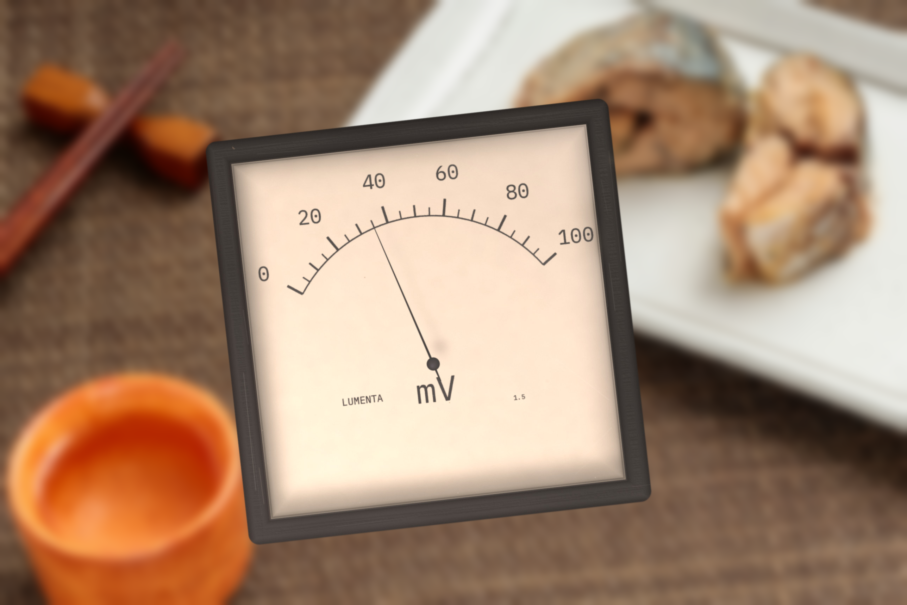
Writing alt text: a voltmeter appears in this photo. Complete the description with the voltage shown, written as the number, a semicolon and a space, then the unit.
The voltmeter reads 35; mV
